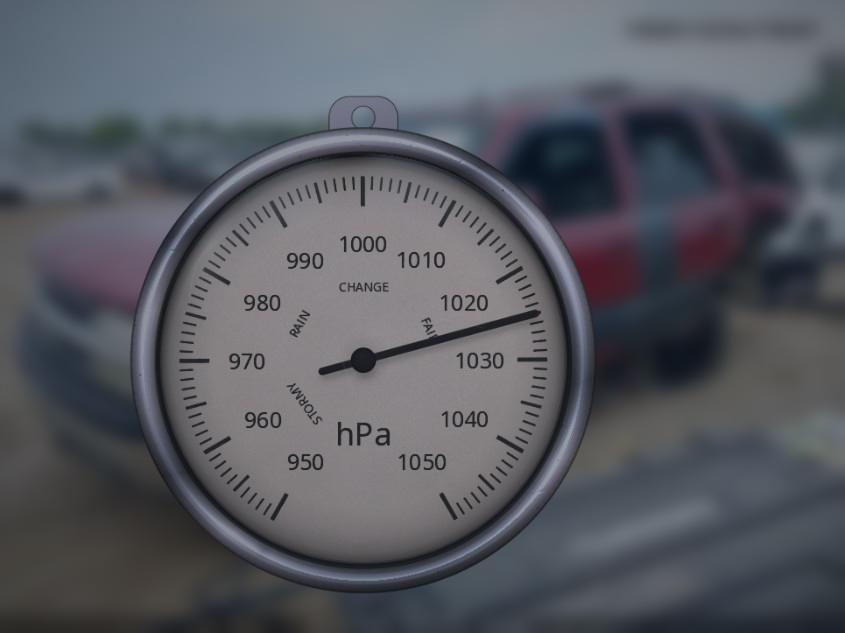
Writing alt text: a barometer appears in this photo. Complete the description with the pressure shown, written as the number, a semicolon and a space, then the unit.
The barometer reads 1025; hPa
